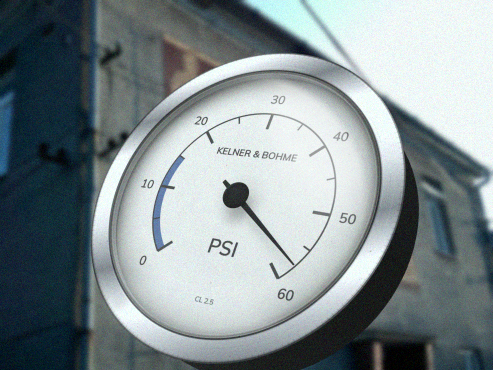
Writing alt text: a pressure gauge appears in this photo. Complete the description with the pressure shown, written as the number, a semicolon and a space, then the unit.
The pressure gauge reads 57.5; psi
